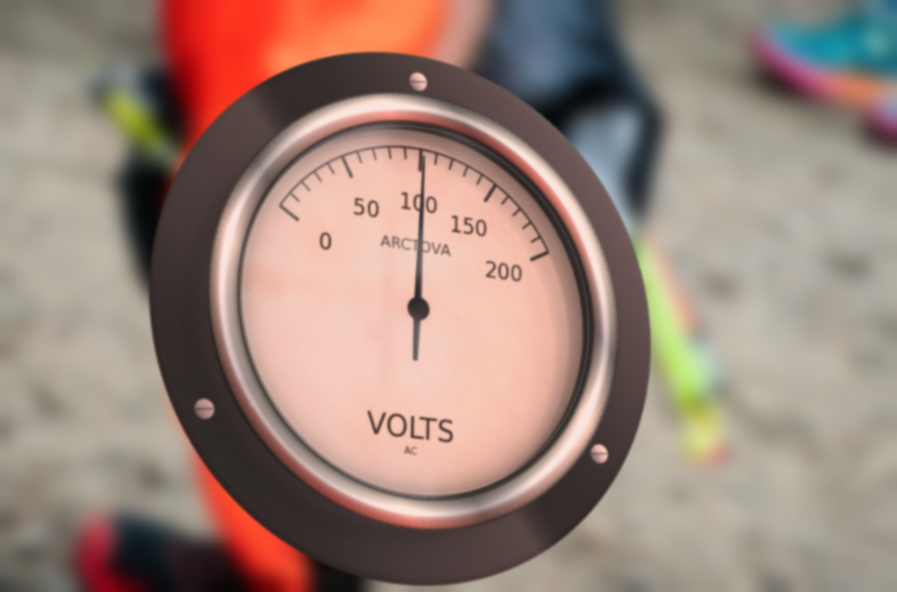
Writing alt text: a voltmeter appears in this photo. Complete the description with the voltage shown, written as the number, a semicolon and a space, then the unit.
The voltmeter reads 100; V
